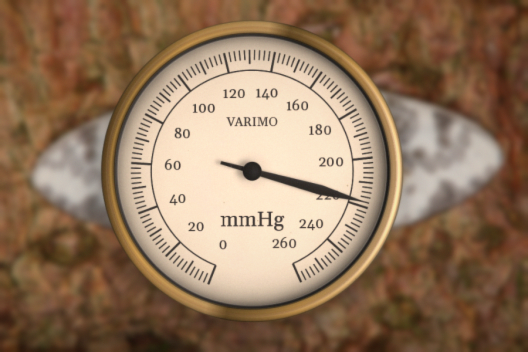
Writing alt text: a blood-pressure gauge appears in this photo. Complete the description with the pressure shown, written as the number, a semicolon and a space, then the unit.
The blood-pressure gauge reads 218; mmHg
